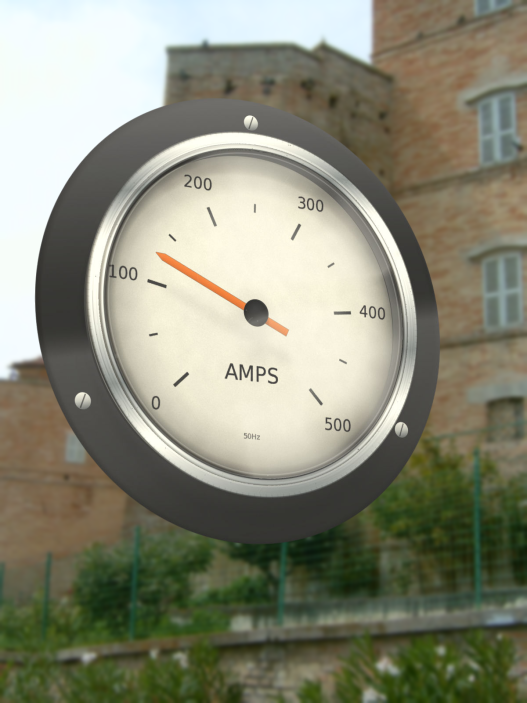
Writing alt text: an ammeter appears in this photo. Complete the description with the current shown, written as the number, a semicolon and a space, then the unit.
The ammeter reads 125; A
